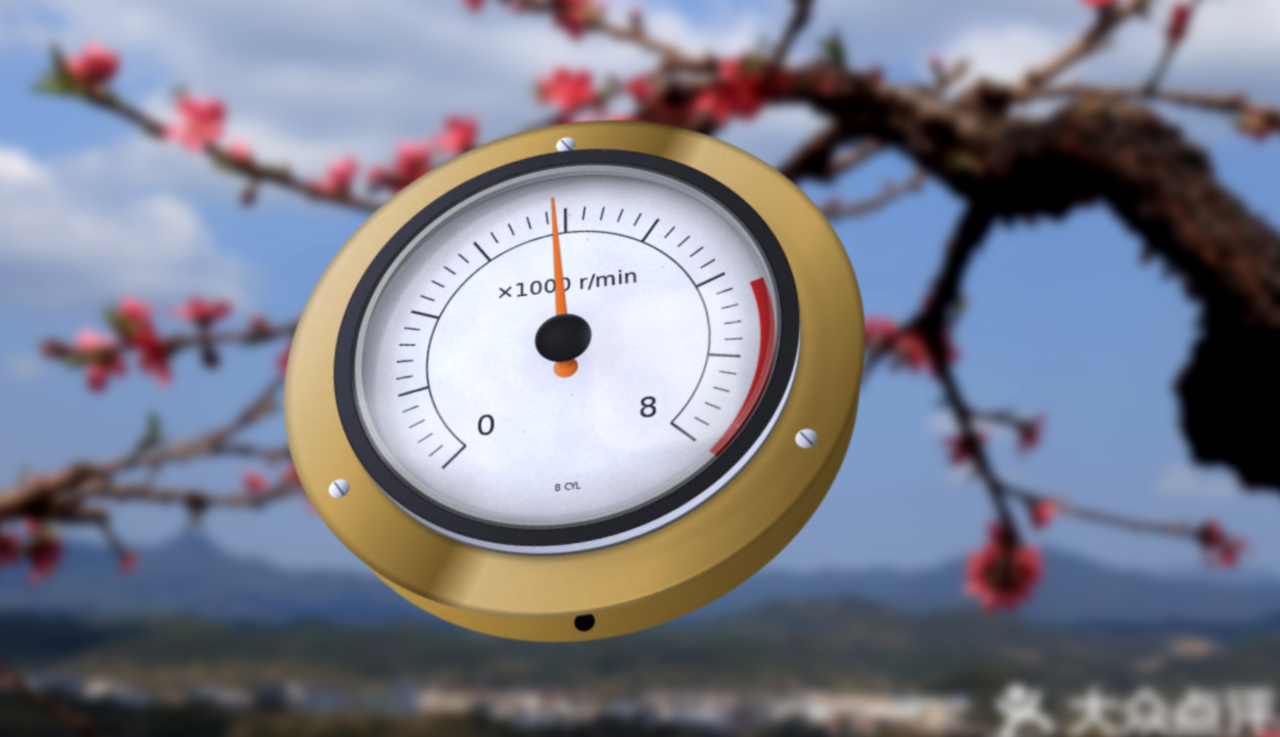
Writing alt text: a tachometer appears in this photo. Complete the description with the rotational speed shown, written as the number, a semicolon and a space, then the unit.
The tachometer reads 3900; rpm
